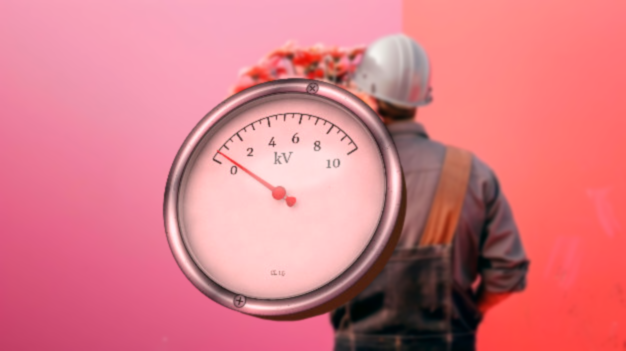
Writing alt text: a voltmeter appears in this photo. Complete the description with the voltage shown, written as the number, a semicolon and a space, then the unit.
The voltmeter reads 0.5; kV
